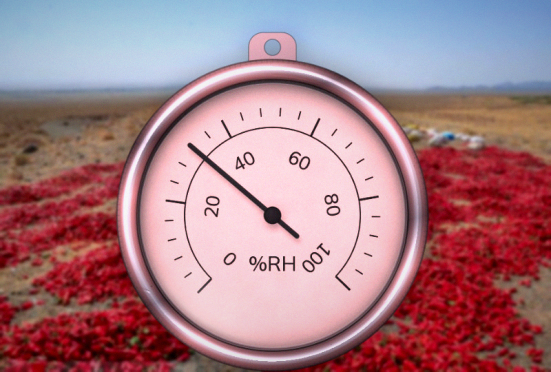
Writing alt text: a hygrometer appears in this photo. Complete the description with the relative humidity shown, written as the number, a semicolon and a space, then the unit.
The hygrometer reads 32; %
